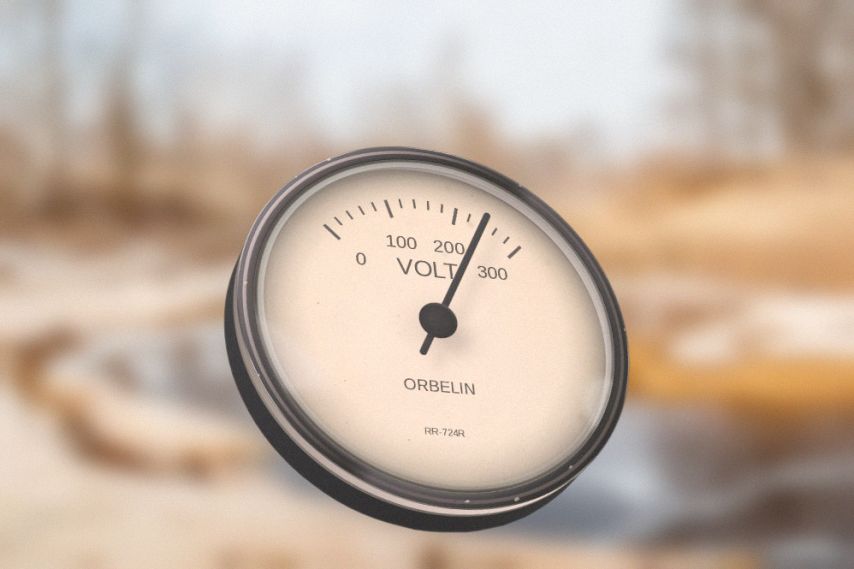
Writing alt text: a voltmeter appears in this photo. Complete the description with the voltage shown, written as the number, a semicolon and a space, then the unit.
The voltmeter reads 240; V
